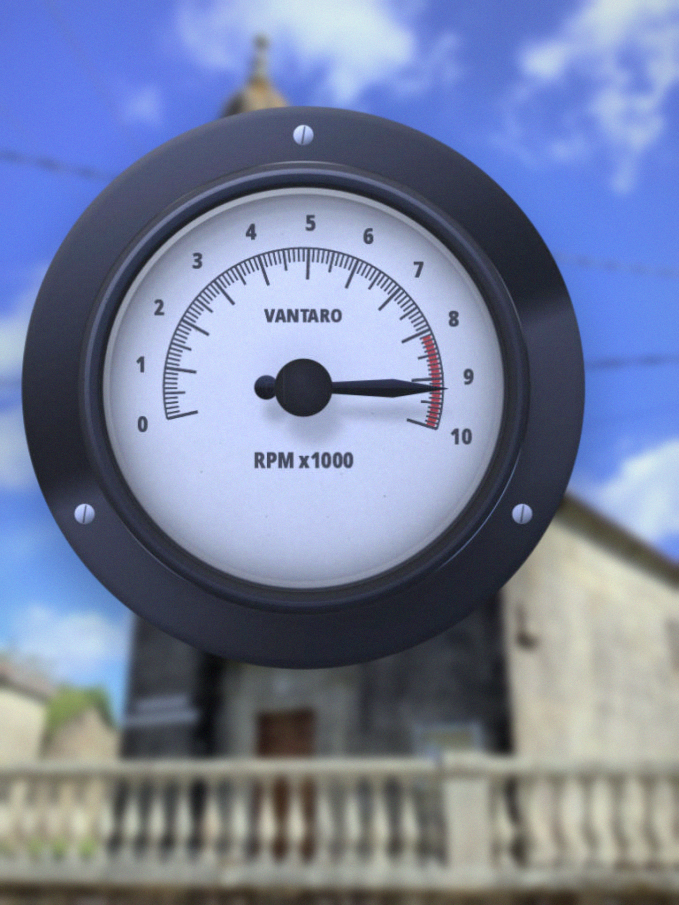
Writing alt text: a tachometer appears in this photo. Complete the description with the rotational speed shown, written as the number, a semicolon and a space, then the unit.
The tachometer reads 9200; rpm
